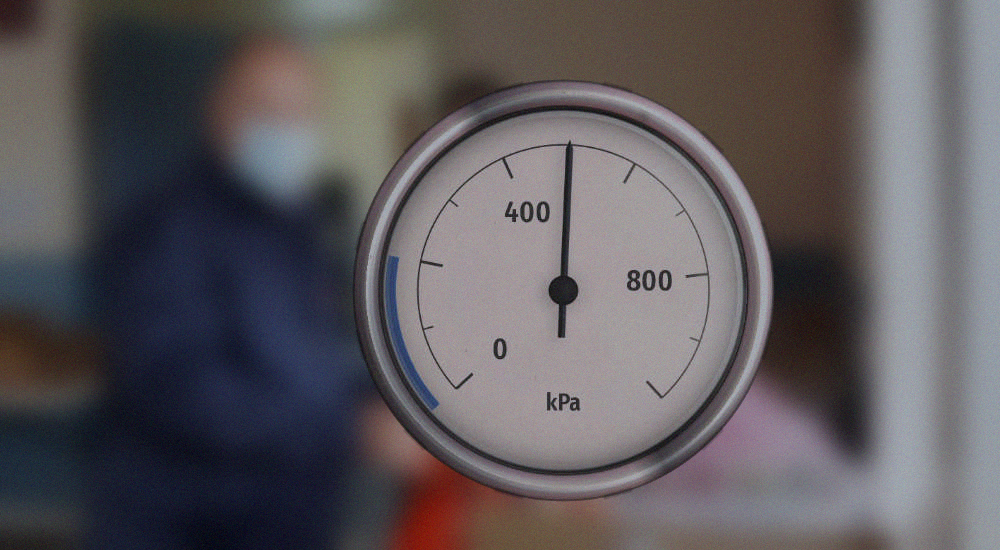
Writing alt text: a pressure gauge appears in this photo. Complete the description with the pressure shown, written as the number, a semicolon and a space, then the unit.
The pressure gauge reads 500; kPa
